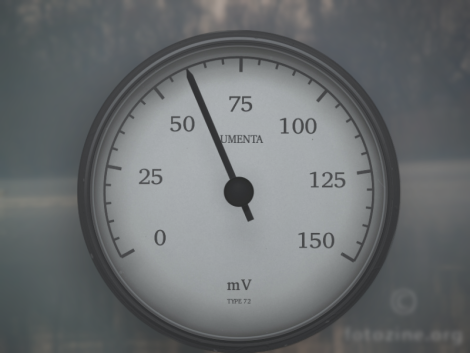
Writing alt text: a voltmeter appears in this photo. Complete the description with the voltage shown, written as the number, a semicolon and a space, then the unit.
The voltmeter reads 60; mV
